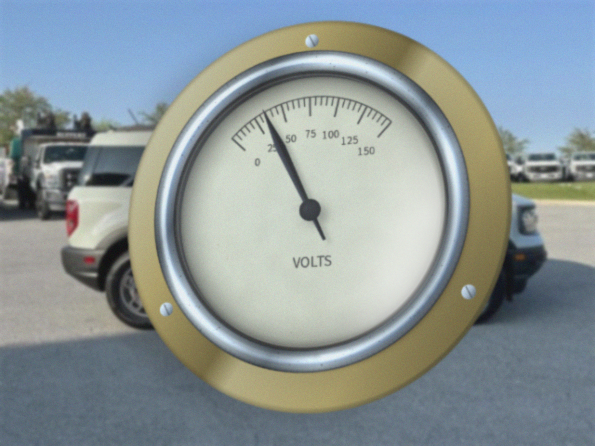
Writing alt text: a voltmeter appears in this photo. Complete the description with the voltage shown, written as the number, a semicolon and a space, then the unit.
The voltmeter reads 35; V
